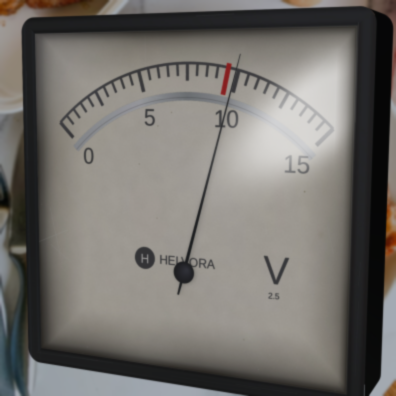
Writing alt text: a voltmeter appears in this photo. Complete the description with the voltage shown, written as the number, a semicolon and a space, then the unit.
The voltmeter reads 10; V
